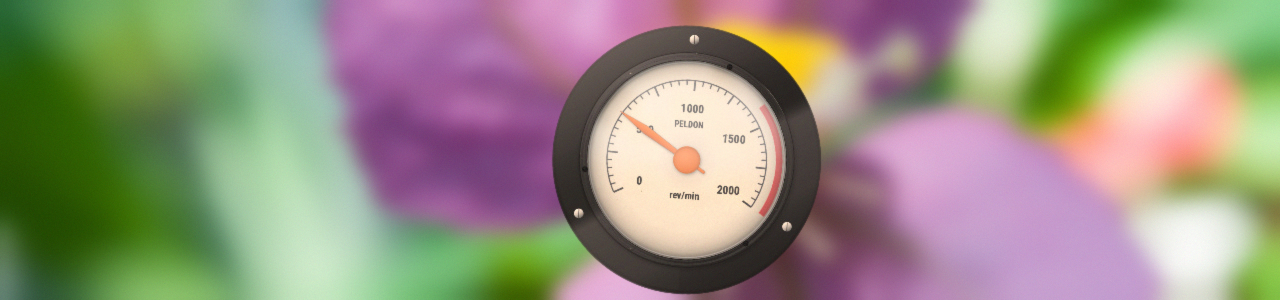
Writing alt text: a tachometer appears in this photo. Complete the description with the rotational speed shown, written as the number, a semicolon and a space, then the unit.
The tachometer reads 500; rpm
